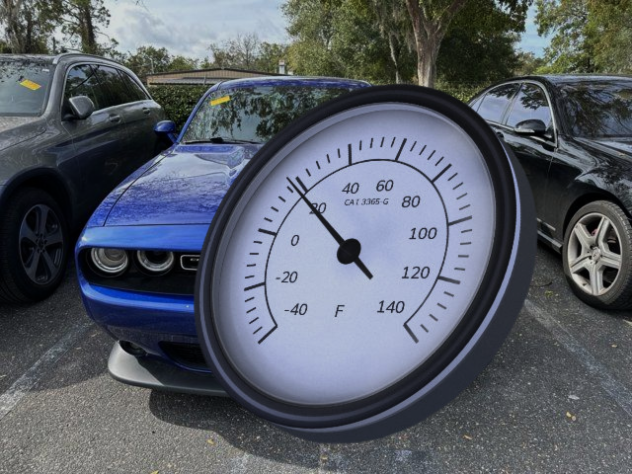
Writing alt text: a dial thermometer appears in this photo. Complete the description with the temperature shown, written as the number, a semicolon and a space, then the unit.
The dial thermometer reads 18; °F
